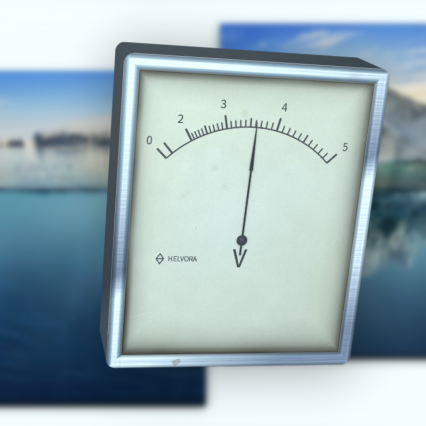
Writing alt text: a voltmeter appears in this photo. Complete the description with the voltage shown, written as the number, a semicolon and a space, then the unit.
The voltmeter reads 3.6; V
